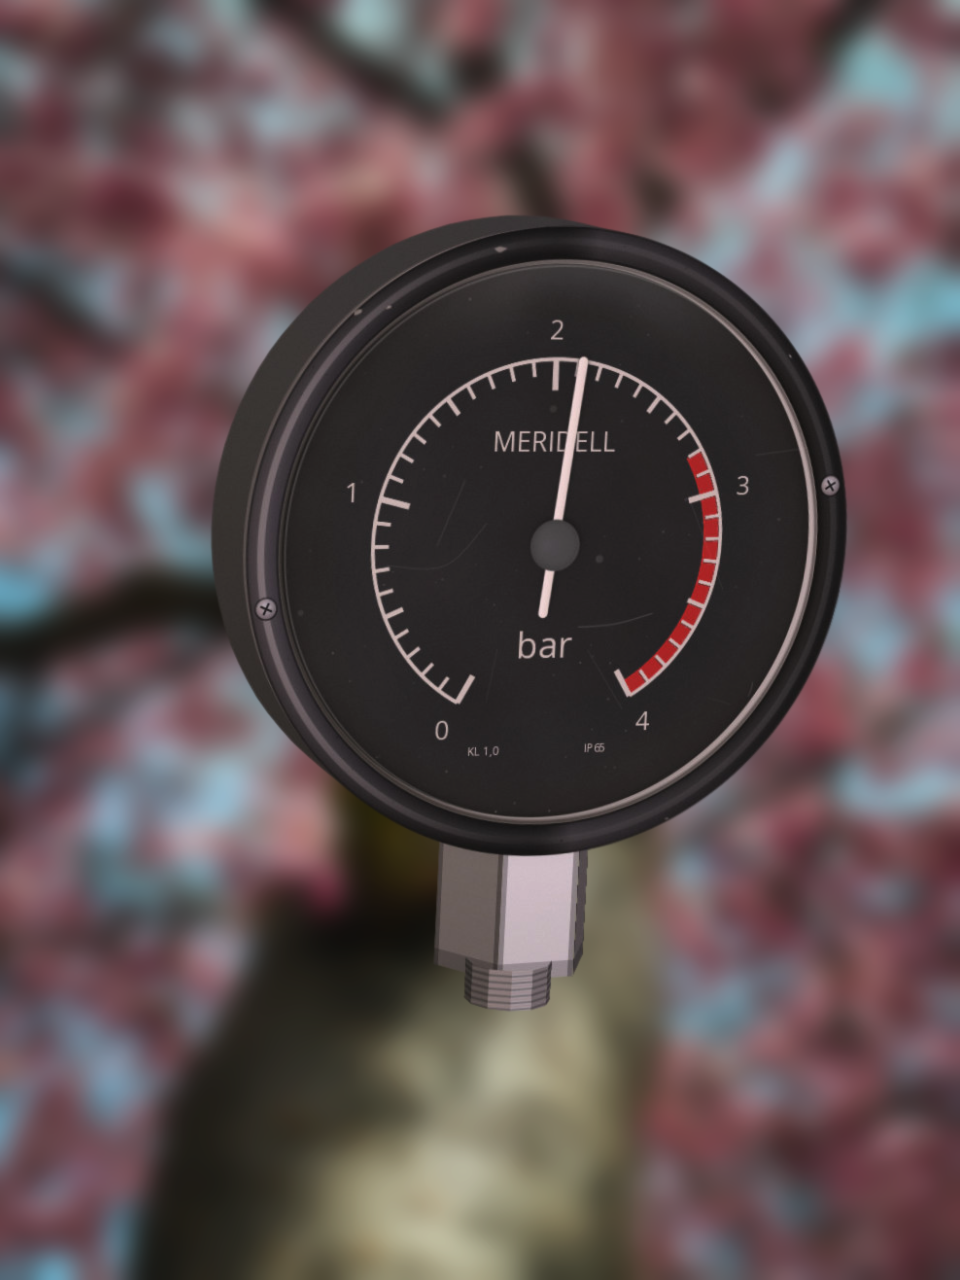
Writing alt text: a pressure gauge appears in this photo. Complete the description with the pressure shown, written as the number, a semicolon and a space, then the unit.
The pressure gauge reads 2.1; bar
